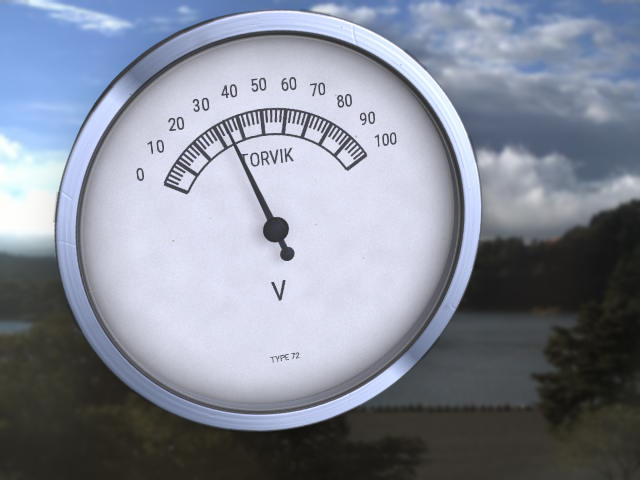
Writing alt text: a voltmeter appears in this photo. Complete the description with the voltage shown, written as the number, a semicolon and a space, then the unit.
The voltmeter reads 34; V
